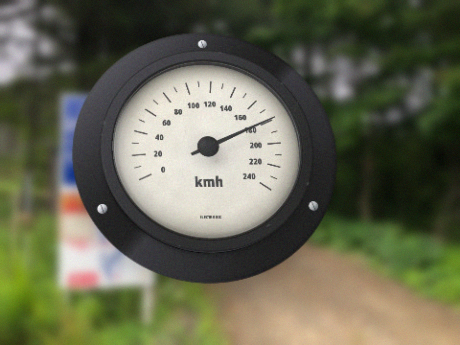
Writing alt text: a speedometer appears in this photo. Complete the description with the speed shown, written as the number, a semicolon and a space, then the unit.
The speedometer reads 180; km/h
